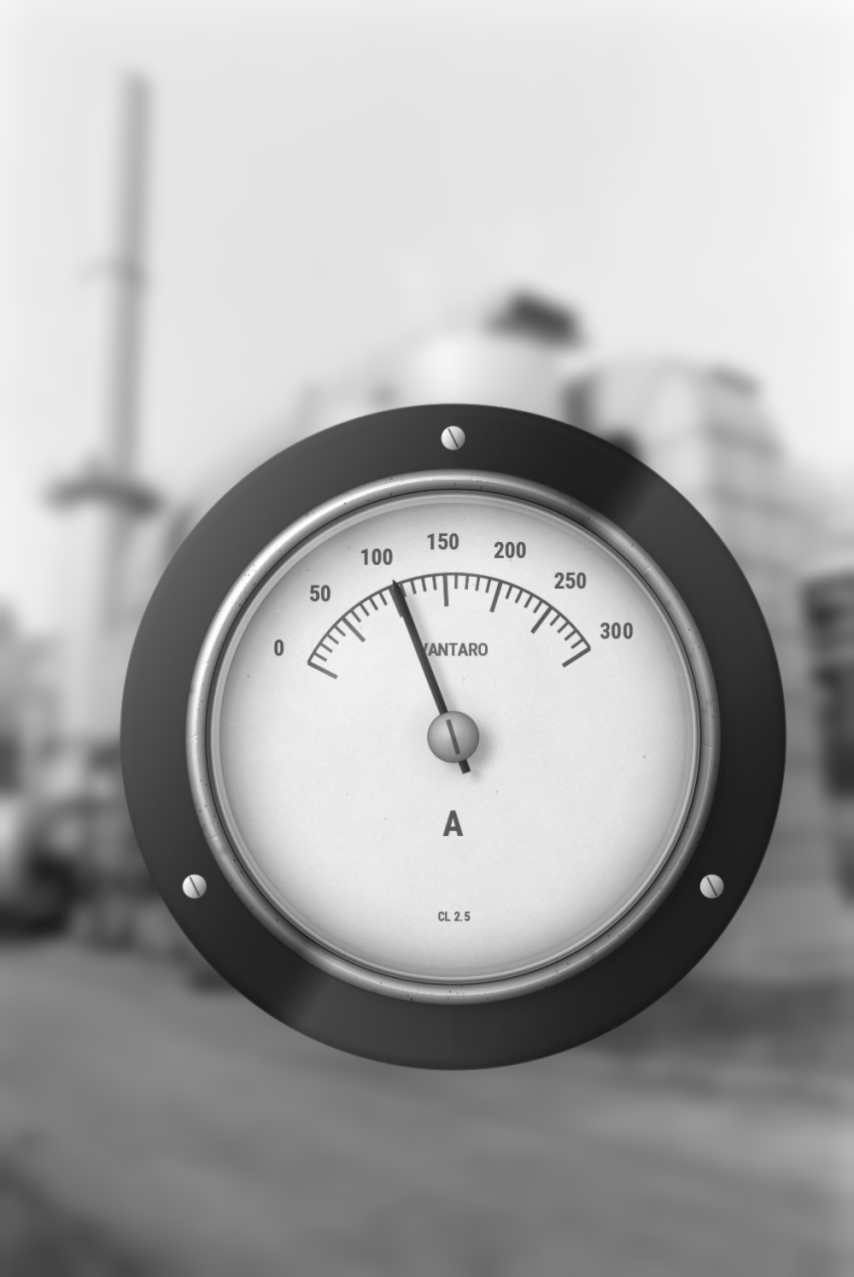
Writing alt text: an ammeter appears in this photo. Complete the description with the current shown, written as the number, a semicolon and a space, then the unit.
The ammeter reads 105; A
